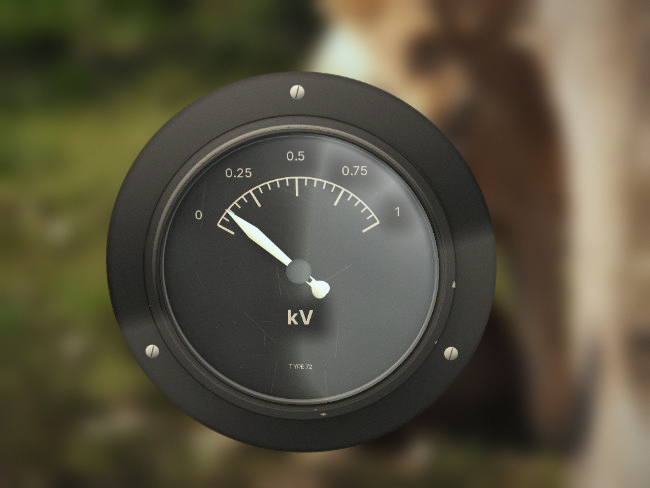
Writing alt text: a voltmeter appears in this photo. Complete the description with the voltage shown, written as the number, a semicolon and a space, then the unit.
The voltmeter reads 0.1; kV
